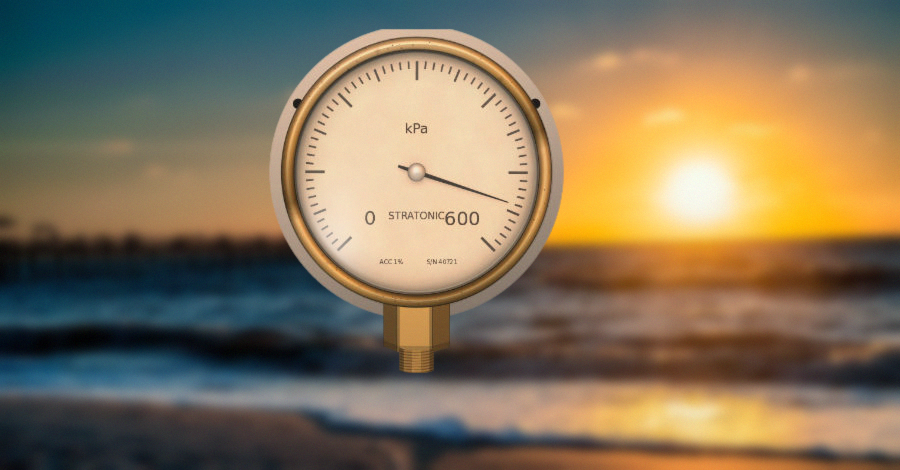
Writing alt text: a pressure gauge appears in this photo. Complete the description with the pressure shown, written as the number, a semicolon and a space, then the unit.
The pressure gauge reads 540; kPa
